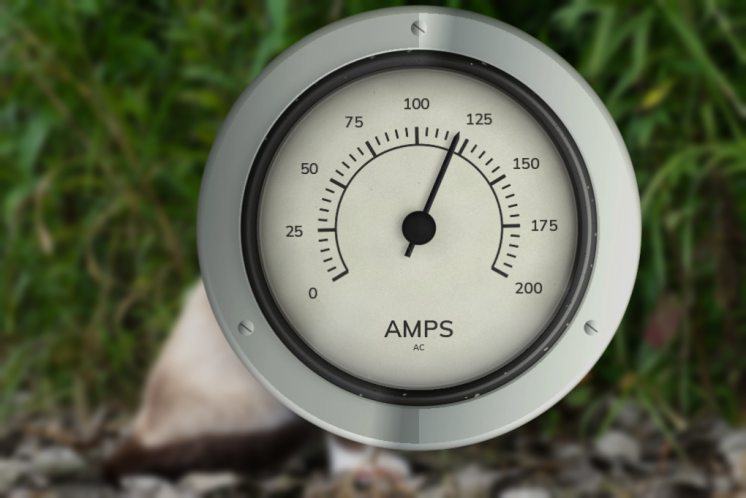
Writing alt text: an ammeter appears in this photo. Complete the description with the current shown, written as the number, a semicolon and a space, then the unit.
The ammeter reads 120; A
